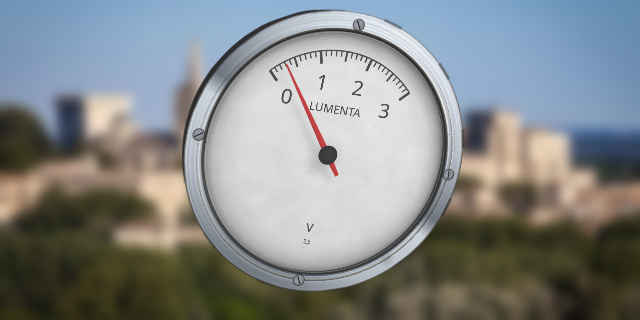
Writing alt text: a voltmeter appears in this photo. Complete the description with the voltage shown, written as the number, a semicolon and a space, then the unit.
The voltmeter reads 0.3; V
